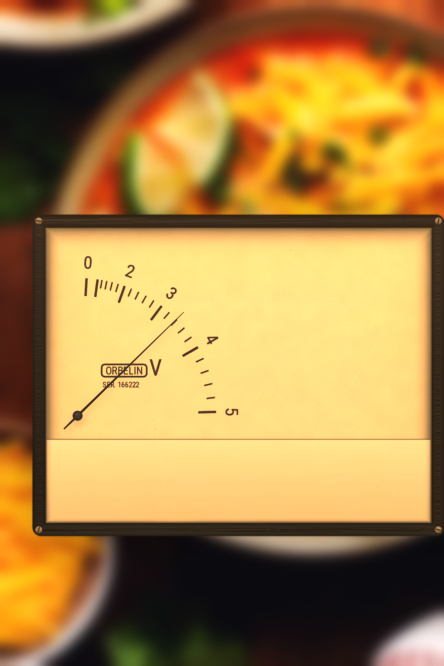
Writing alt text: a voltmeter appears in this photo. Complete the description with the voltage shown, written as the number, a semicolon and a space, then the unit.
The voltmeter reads 3.4; V
